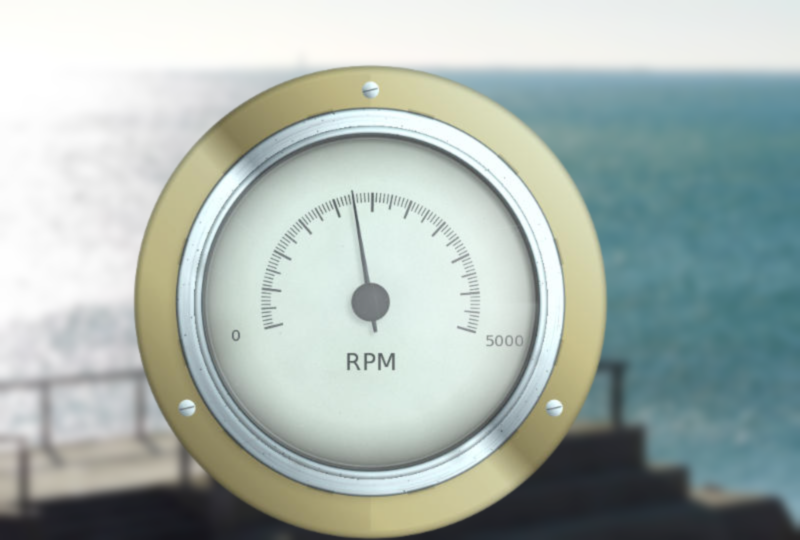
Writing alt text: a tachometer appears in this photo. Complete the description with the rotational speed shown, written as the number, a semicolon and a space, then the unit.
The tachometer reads 2250; rpm
